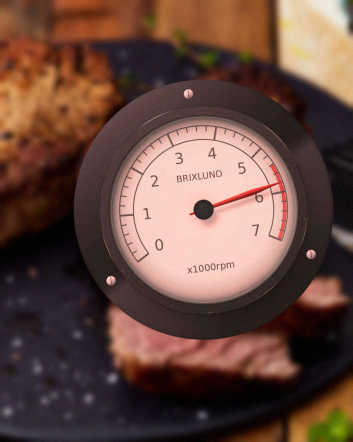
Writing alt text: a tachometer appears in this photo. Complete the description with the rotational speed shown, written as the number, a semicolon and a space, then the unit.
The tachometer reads 5800; rpm
